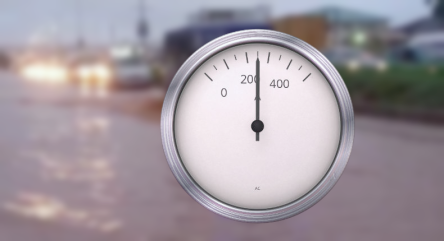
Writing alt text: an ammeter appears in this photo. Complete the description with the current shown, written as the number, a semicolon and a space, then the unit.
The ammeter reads 250; A
